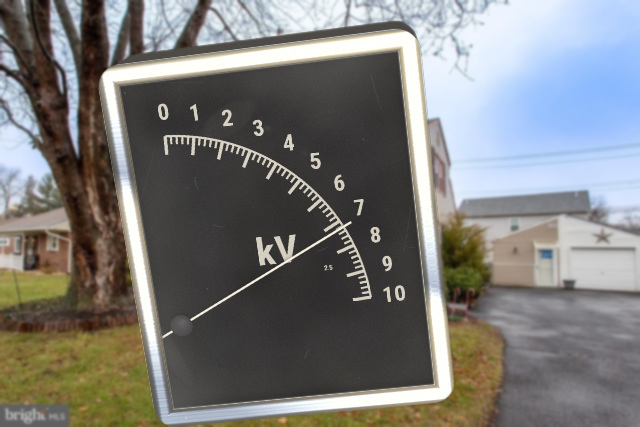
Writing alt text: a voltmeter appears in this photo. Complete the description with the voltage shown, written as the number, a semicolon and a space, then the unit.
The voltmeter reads 7.2; kV
